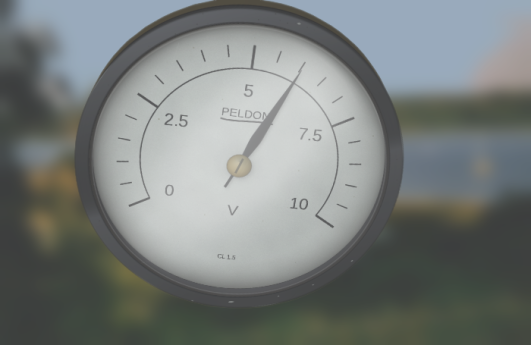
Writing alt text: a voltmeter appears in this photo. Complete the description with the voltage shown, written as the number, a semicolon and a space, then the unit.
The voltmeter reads 6; V
